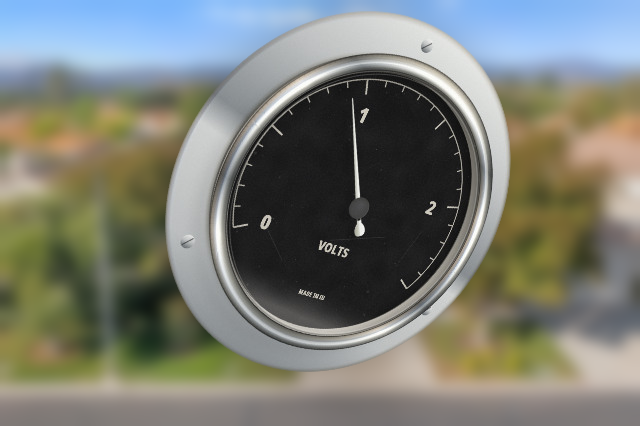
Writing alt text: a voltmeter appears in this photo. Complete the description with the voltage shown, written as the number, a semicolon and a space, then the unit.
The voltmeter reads 0.9; V
